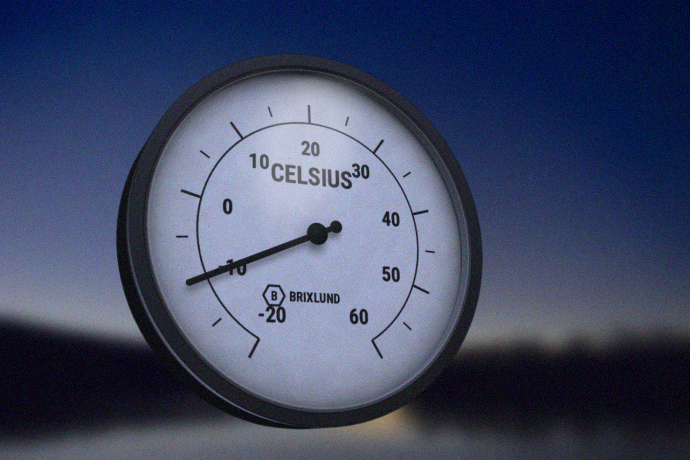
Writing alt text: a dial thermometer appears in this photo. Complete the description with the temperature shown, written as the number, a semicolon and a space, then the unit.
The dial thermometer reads -10; °C
